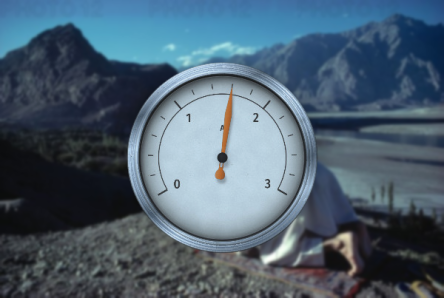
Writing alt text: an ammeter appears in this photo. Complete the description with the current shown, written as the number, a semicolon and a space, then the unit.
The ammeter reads 1.6; A
